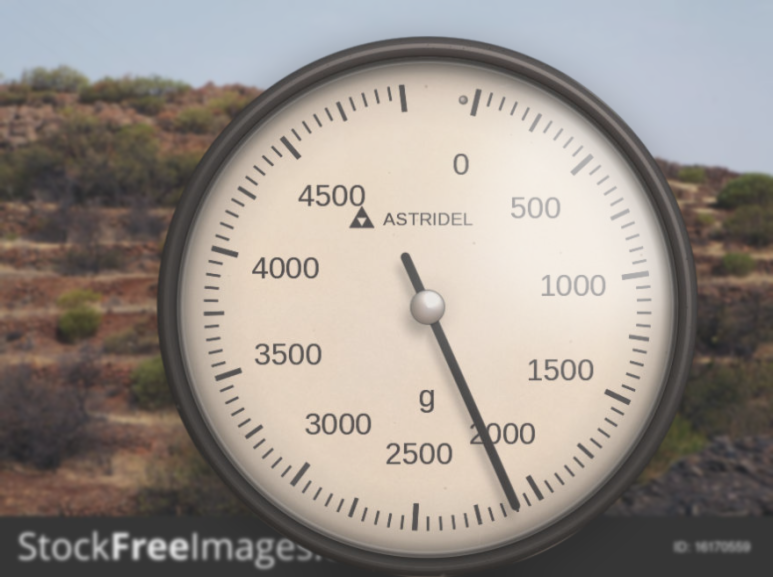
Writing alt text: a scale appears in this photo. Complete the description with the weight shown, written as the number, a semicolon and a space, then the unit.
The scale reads 2100; g
